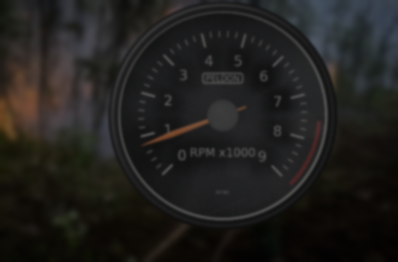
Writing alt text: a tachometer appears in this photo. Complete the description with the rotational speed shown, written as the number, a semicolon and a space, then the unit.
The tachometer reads 800; rpm
